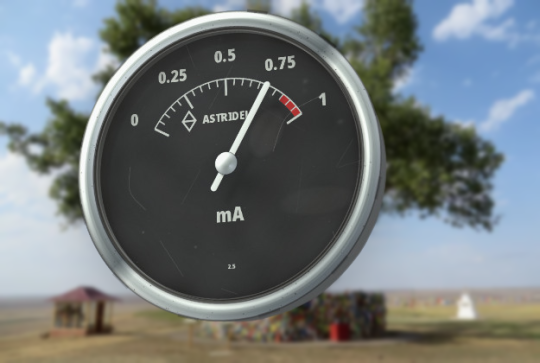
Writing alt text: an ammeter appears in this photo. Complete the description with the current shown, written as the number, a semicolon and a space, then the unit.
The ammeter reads 0.75; mA
